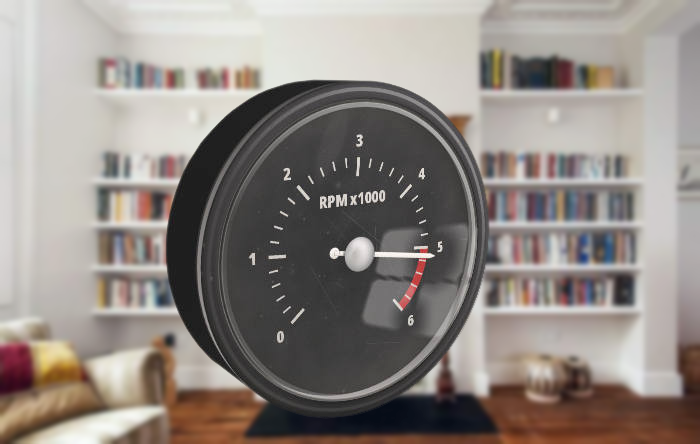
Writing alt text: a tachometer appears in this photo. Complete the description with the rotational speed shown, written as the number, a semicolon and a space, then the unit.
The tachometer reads 5100; rpm
